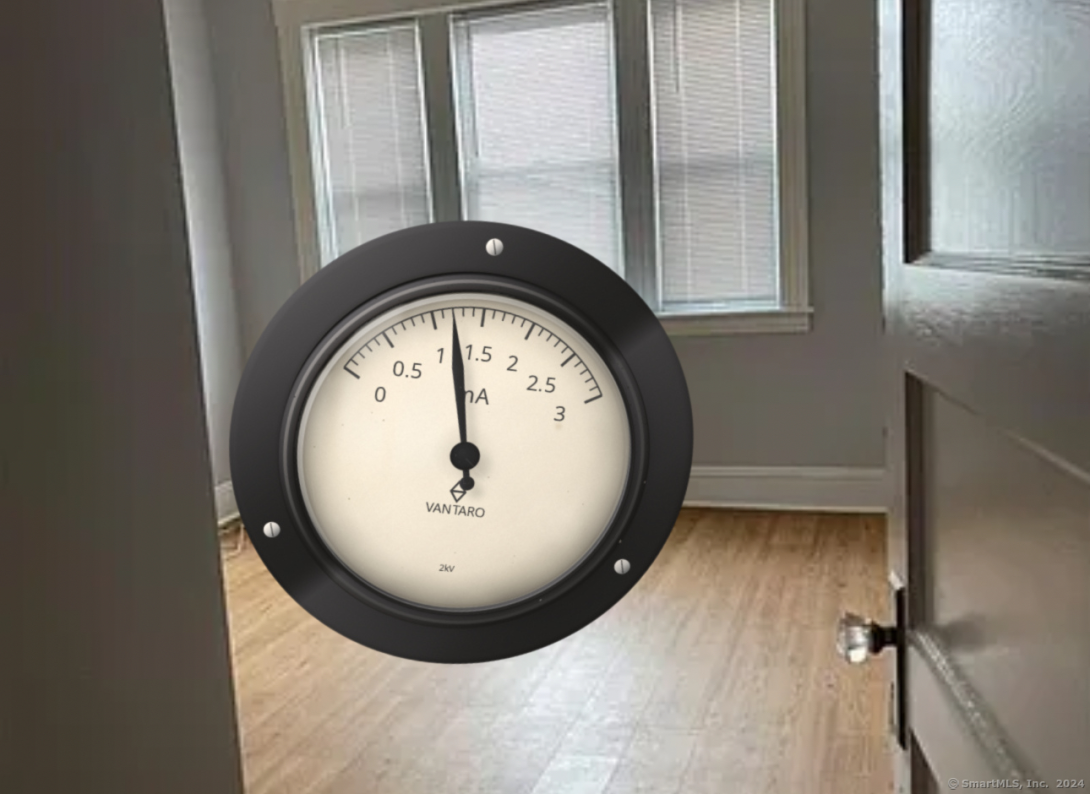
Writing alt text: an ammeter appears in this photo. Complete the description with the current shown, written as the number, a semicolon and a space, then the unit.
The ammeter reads 1.2; mA
